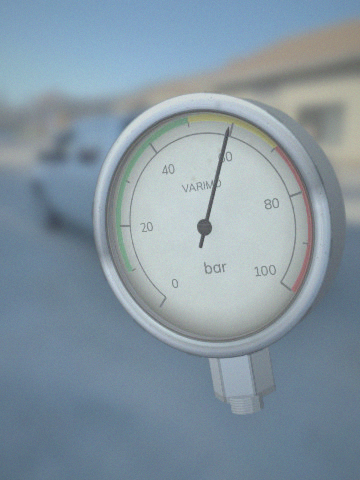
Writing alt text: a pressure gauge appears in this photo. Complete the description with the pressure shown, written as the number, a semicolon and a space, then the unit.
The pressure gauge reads 60; bar
